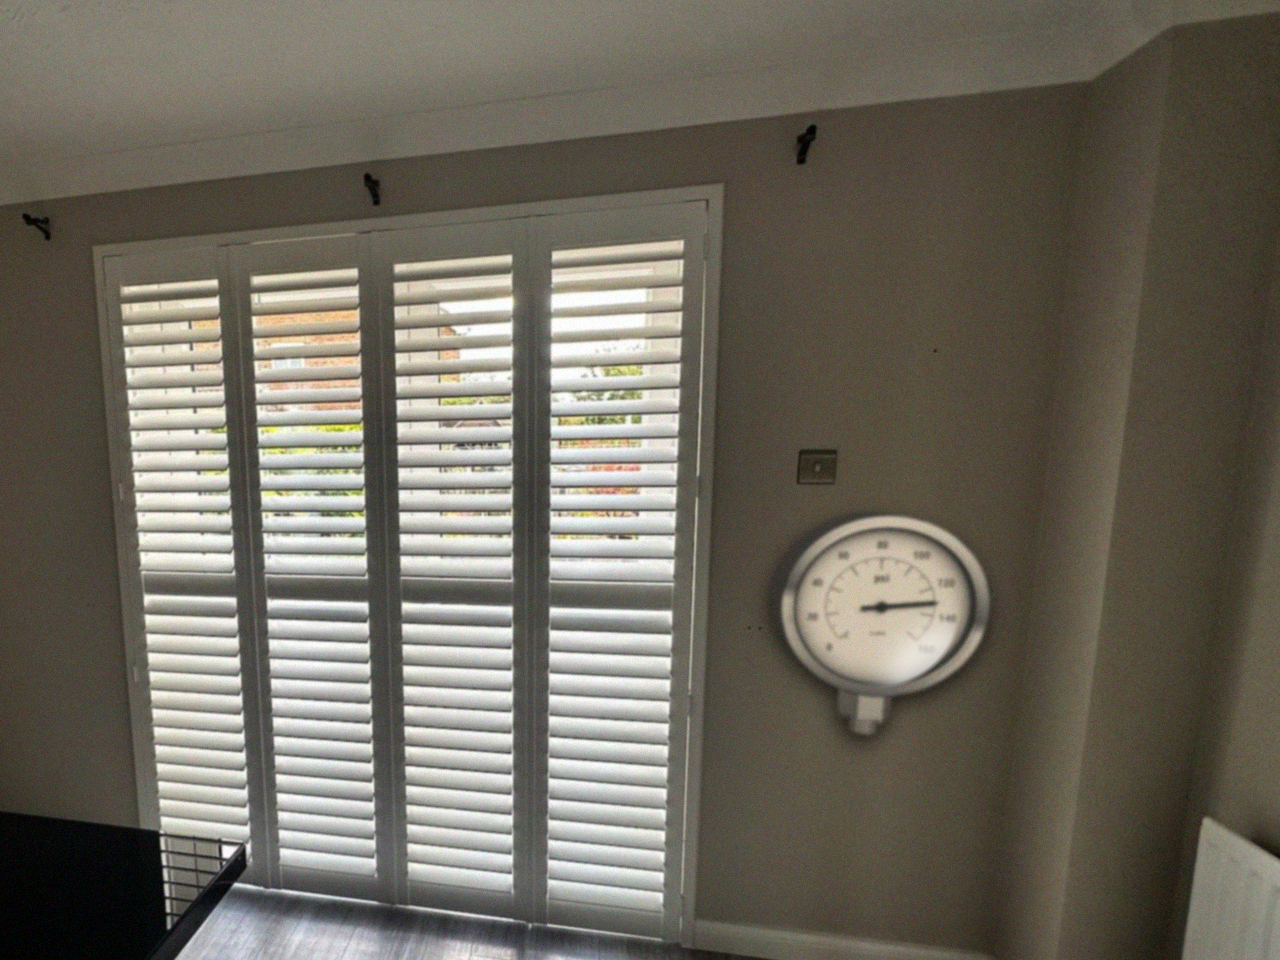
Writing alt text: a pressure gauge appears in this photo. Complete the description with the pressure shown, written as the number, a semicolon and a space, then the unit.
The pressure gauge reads 130; psi
